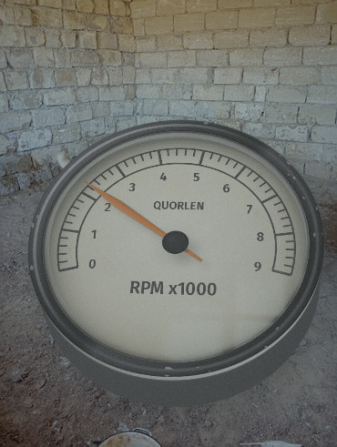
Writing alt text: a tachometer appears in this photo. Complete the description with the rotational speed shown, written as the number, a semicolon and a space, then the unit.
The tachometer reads 2200; rpm
